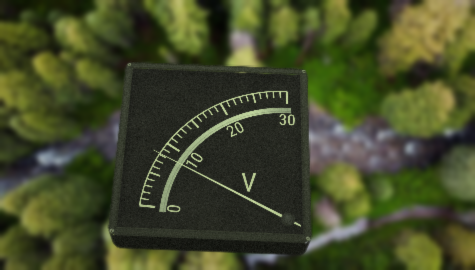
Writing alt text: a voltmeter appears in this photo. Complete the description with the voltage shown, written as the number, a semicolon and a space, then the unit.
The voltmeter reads 8; V
